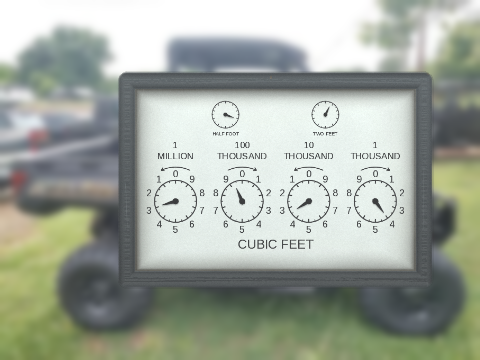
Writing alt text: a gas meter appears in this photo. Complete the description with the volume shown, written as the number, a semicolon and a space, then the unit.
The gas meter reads 293400; ft³
